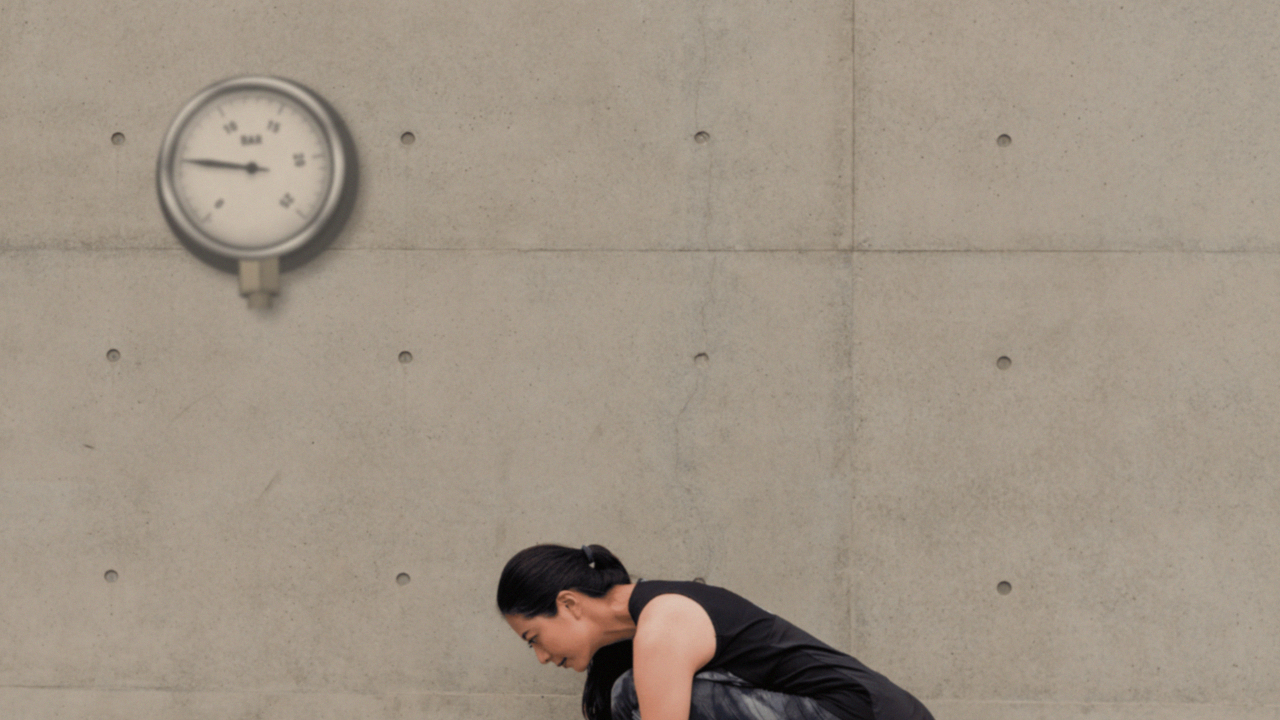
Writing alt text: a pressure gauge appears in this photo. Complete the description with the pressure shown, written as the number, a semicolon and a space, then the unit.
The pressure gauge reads 5; bar
